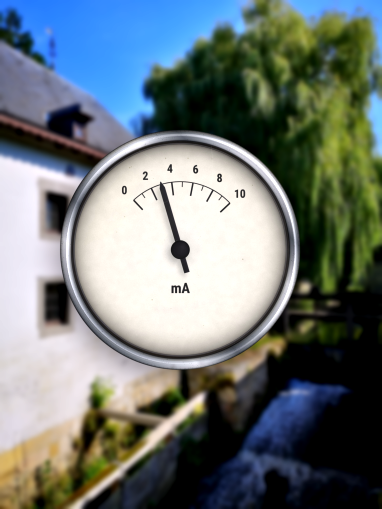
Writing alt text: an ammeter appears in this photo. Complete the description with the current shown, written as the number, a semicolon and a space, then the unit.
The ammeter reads 3; mA
